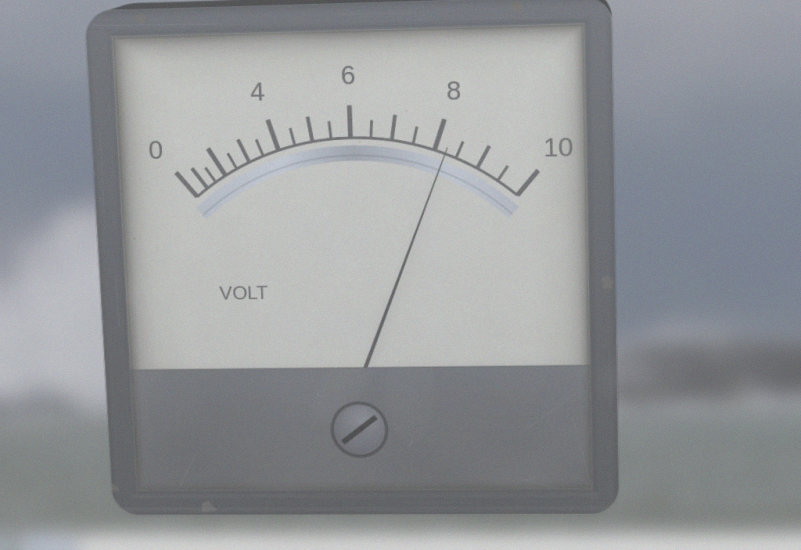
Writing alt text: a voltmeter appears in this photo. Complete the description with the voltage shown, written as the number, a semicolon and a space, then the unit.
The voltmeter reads 8.25; V
